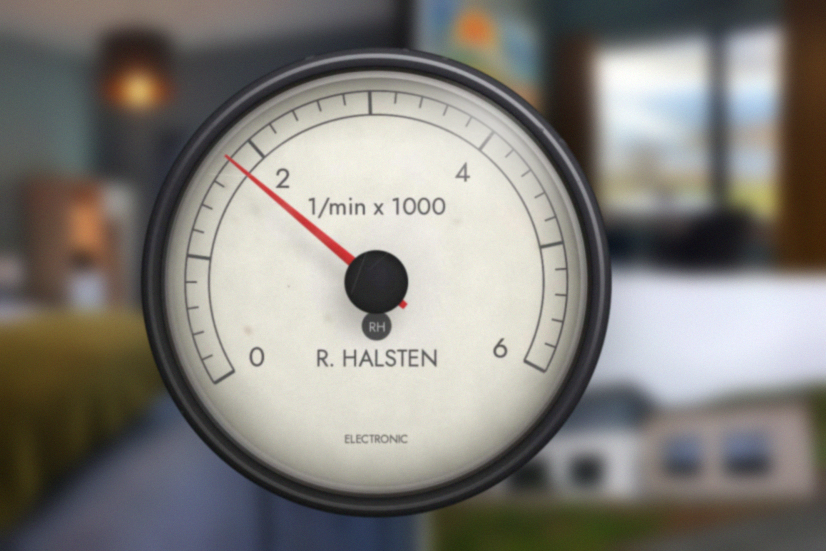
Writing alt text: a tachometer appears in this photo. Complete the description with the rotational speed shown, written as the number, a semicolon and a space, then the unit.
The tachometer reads 1800; rpm
